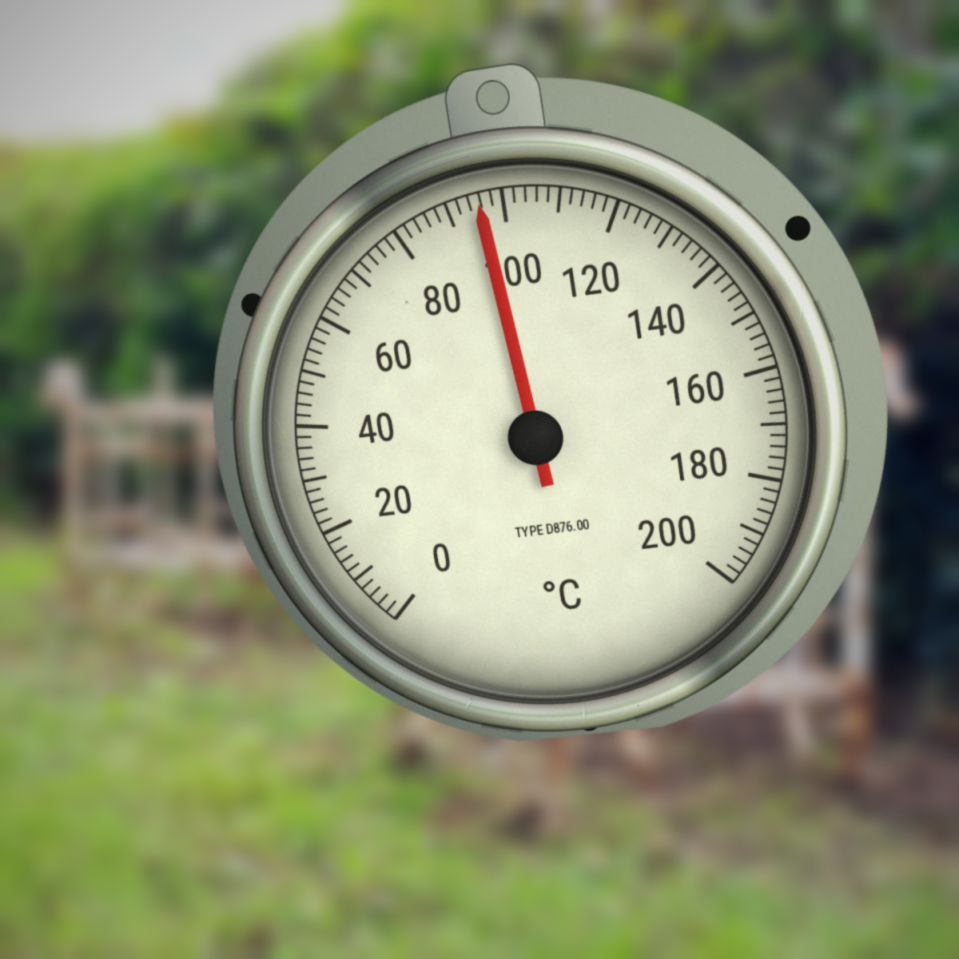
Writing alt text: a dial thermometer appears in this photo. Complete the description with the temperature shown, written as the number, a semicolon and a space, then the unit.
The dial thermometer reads 96; °C
